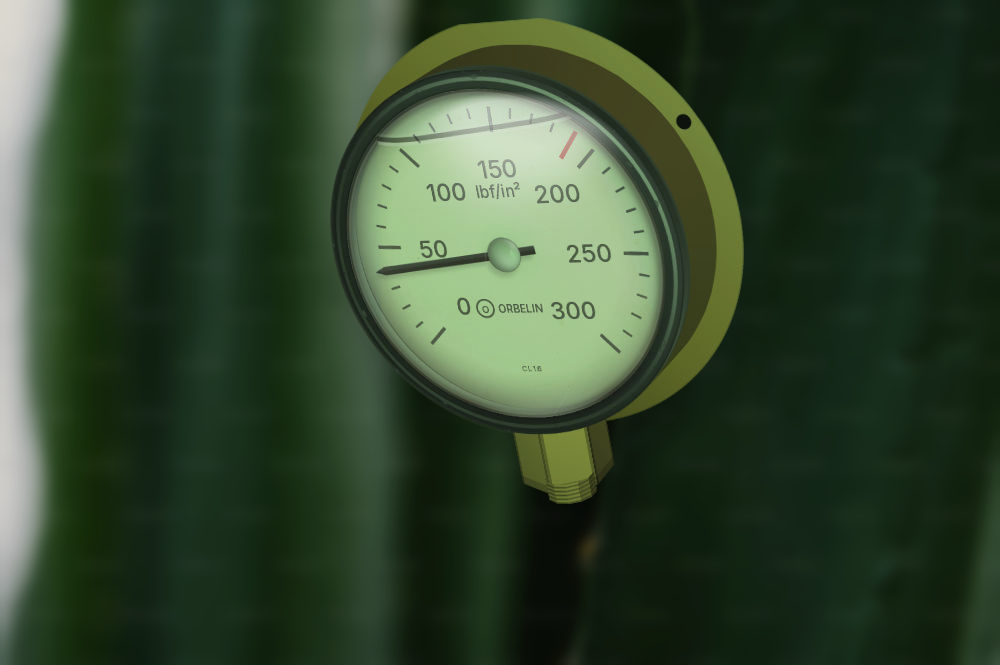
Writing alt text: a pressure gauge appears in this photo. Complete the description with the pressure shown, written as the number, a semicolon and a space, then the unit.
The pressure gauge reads 40; psi
